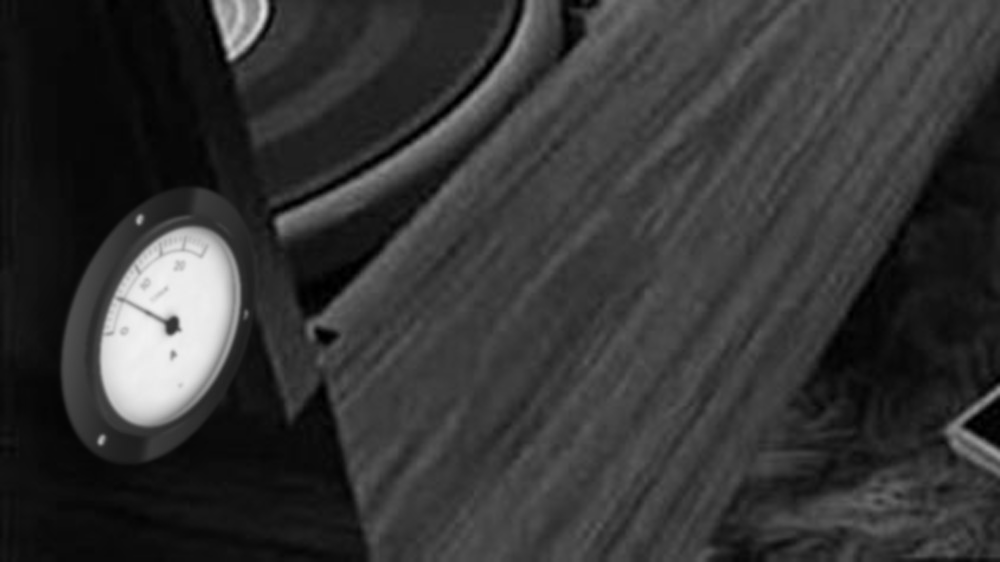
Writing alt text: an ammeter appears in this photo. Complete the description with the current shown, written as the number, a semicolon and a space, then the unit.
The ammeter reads 5; A
